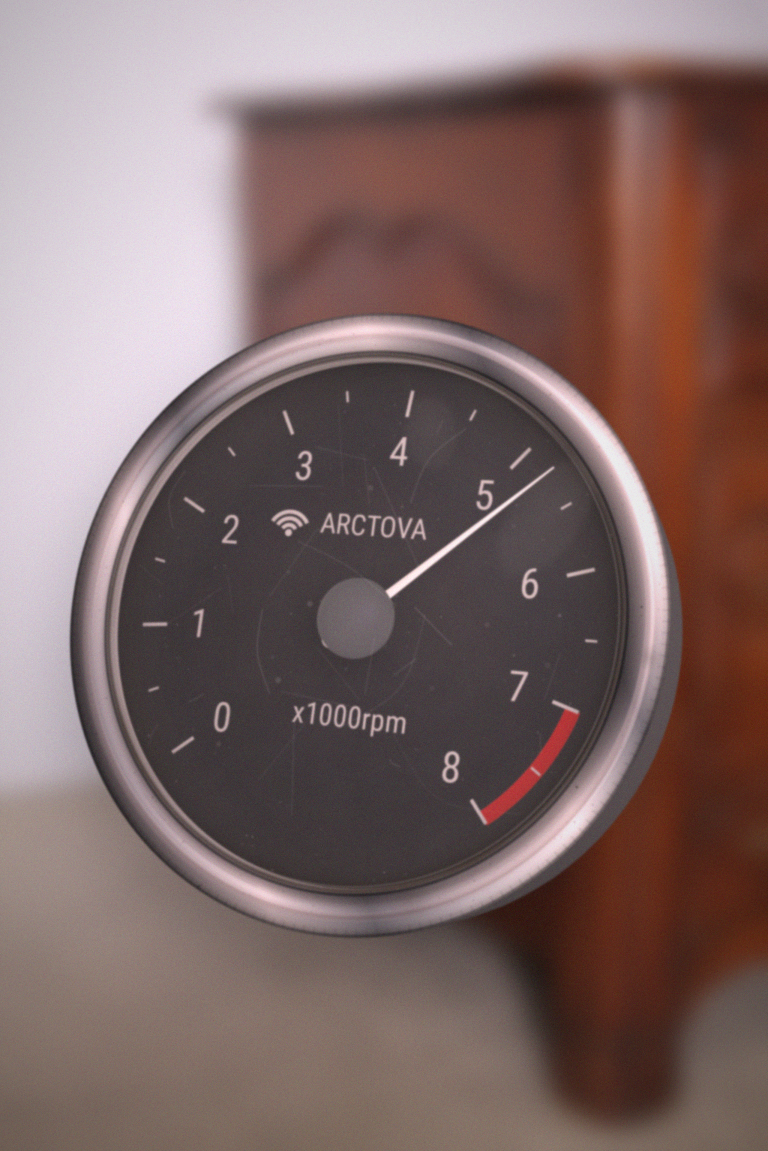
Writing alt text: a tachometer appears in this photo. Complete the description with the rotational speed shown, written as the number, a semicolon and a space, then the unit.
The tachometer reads 5250; rpm
